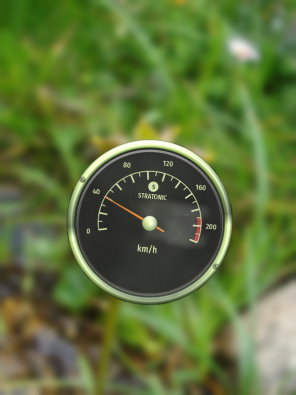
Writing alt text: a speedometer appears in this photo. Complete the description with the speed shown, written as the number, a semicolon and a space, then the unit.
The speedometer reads 40; km/h
